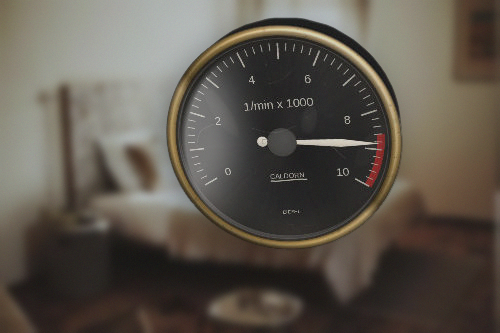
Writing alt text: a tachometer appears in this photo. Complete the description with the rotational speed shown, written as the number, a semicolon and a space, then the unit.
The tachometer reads 8800; rpm
